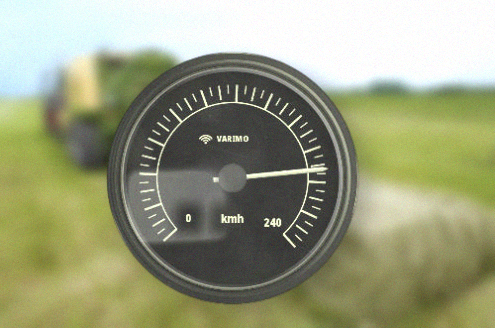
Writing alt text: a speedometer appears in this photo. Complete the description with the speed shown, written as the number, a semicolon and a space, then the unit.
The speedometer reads 192.5; km/h
